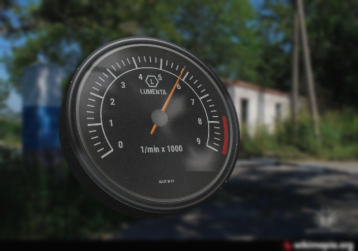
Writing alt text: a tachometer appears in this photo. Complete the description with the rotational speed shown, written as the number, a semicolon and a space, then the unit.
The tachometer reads 5800; rpm
